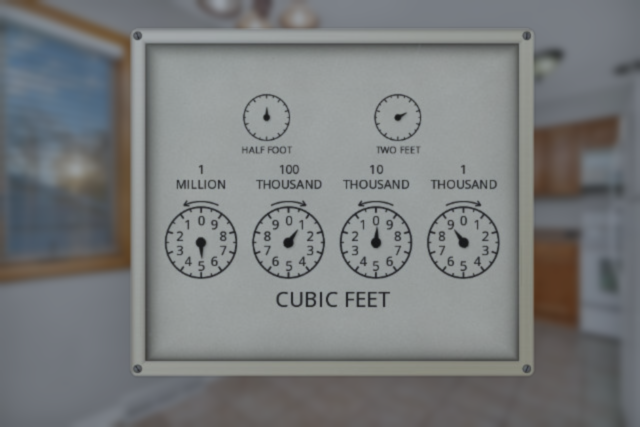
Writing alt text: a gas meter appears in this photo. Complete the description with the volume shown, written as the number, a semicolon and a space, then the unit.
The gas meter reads 509900; ft³
